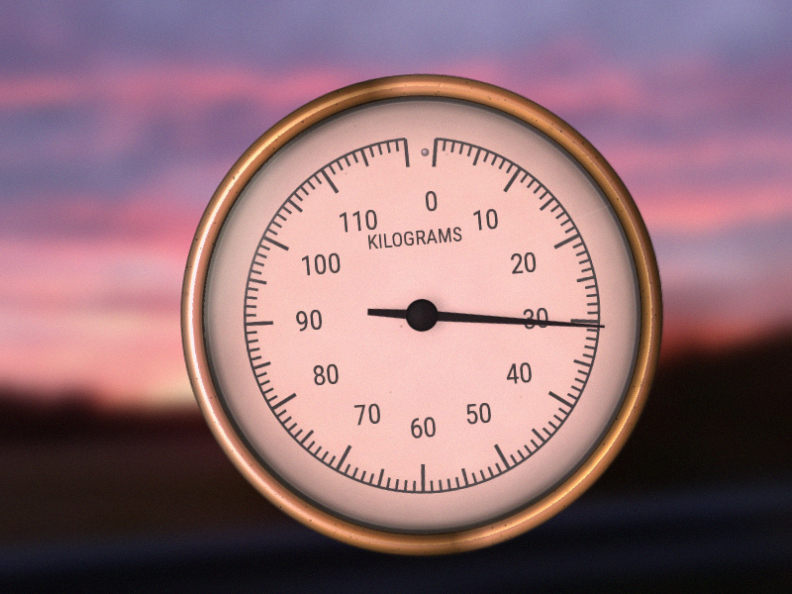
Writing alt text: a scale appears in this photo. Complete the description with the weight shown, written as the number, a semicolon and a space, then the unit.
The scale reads 30.5; kg
